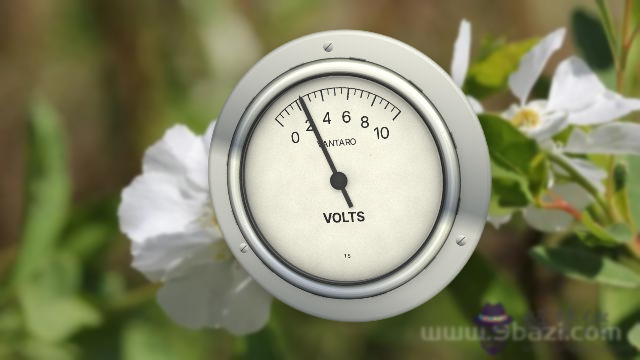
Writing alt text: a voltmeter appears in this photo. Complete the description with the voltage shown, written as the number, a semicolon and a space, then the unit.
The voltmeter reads 2.5; V
